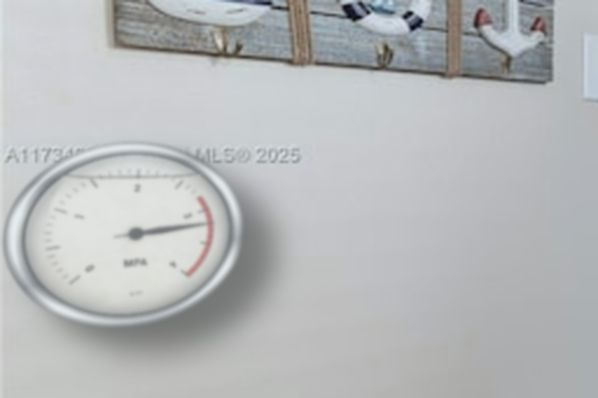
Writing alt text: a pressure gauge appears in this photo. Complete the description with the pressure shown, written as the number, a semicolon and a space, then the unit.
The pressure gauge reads 3.2; MPa
